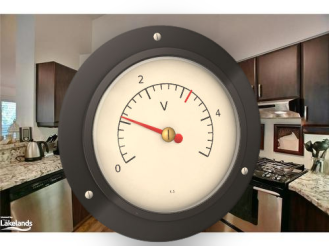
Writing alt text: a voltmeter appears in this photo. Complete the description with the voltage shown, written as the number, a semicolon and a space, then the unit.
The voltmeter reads 1.1; V
